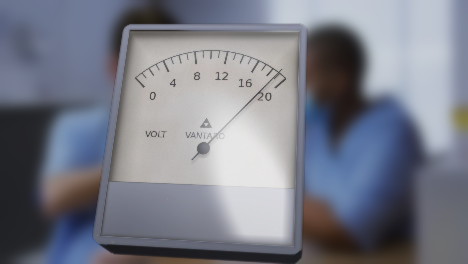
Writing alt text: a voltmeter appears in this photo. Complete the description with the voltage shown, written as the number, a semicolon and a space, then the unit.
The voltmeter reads 19; V
